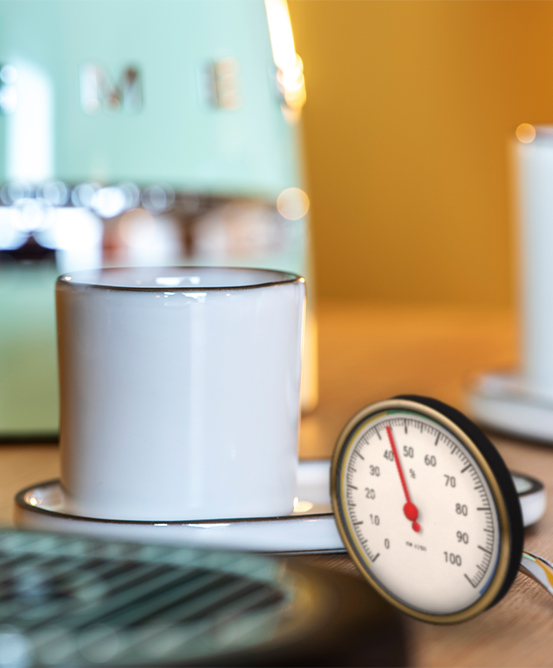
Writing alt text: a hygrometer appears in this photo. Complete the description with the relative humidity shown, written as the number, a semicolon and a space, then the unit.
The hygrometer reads 45; %
